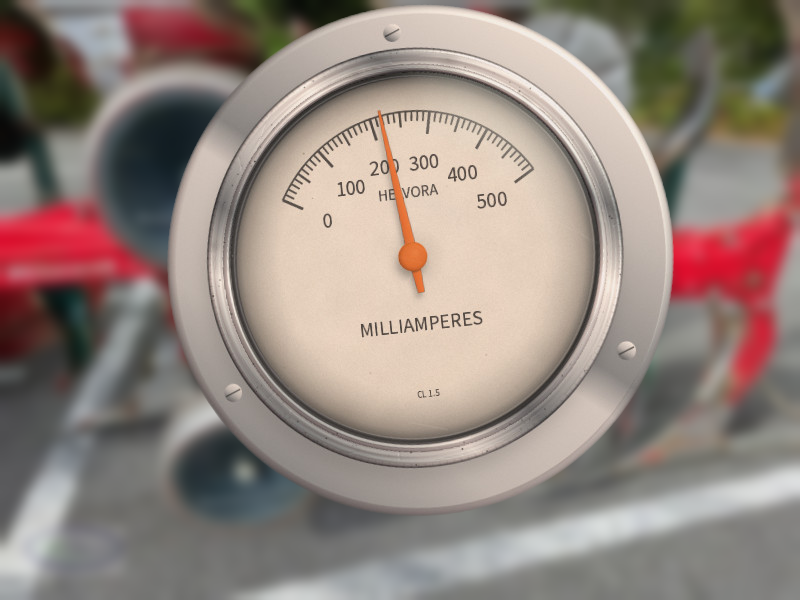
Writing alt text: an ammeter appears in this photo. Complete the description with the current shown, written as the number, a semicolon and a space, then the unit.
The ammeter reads 220; mA
